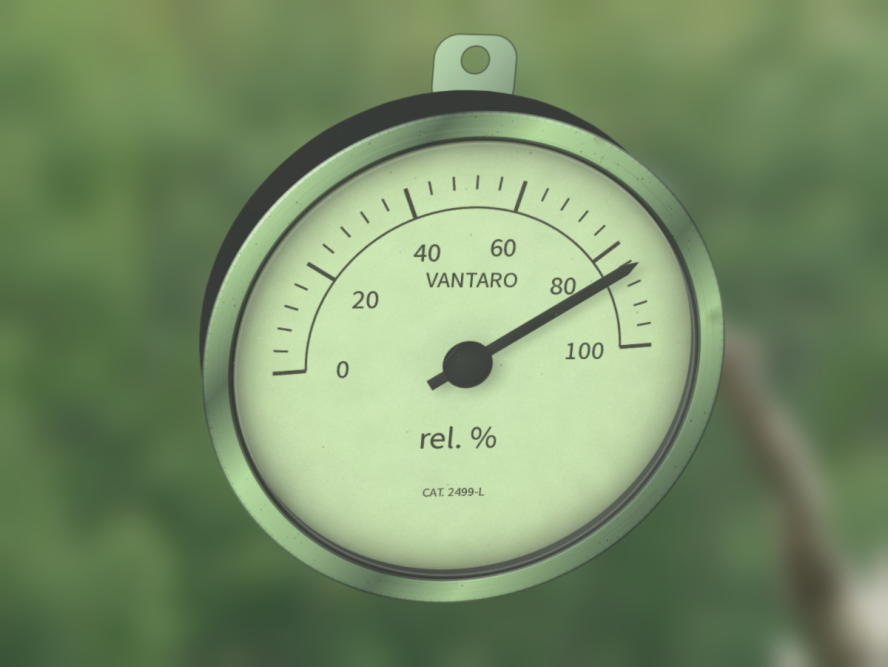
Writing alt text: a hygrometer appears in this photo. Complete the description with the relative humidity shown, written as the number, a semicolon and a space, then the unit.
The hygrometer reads 84; %
